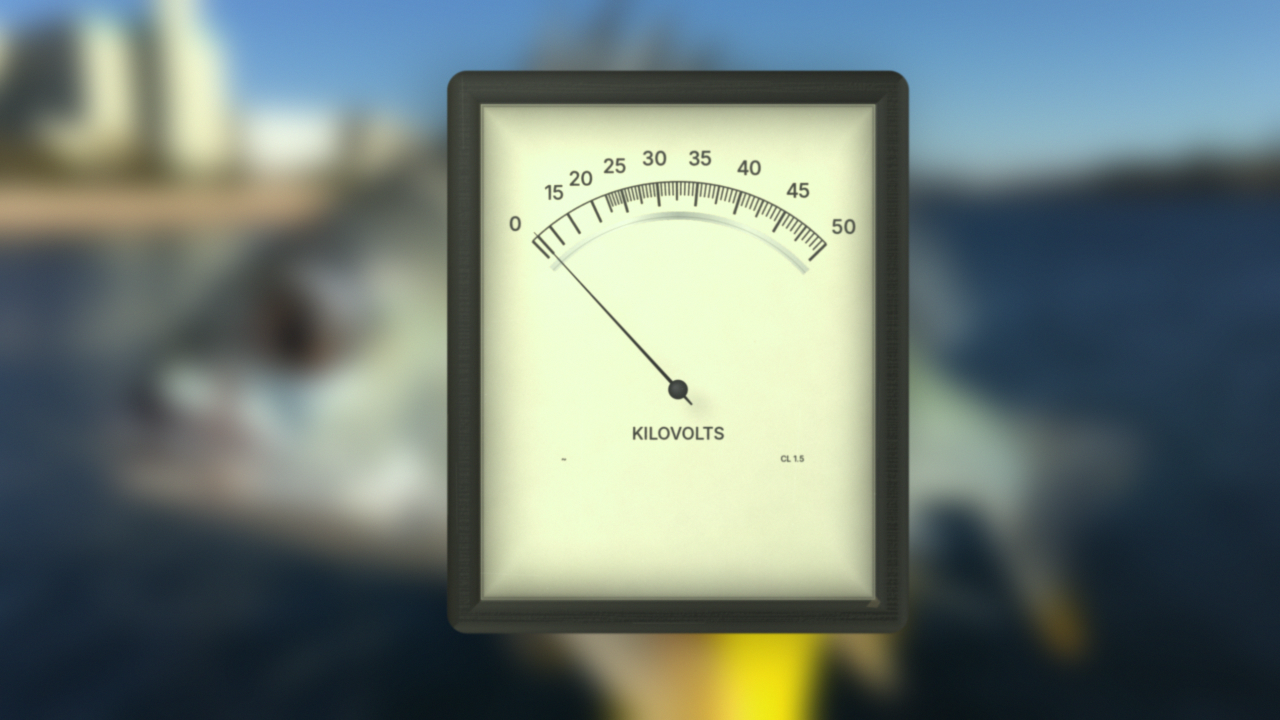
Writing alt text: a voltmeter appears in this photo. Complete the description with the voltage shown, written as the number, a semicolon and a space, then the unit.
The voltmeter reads 5; kV
